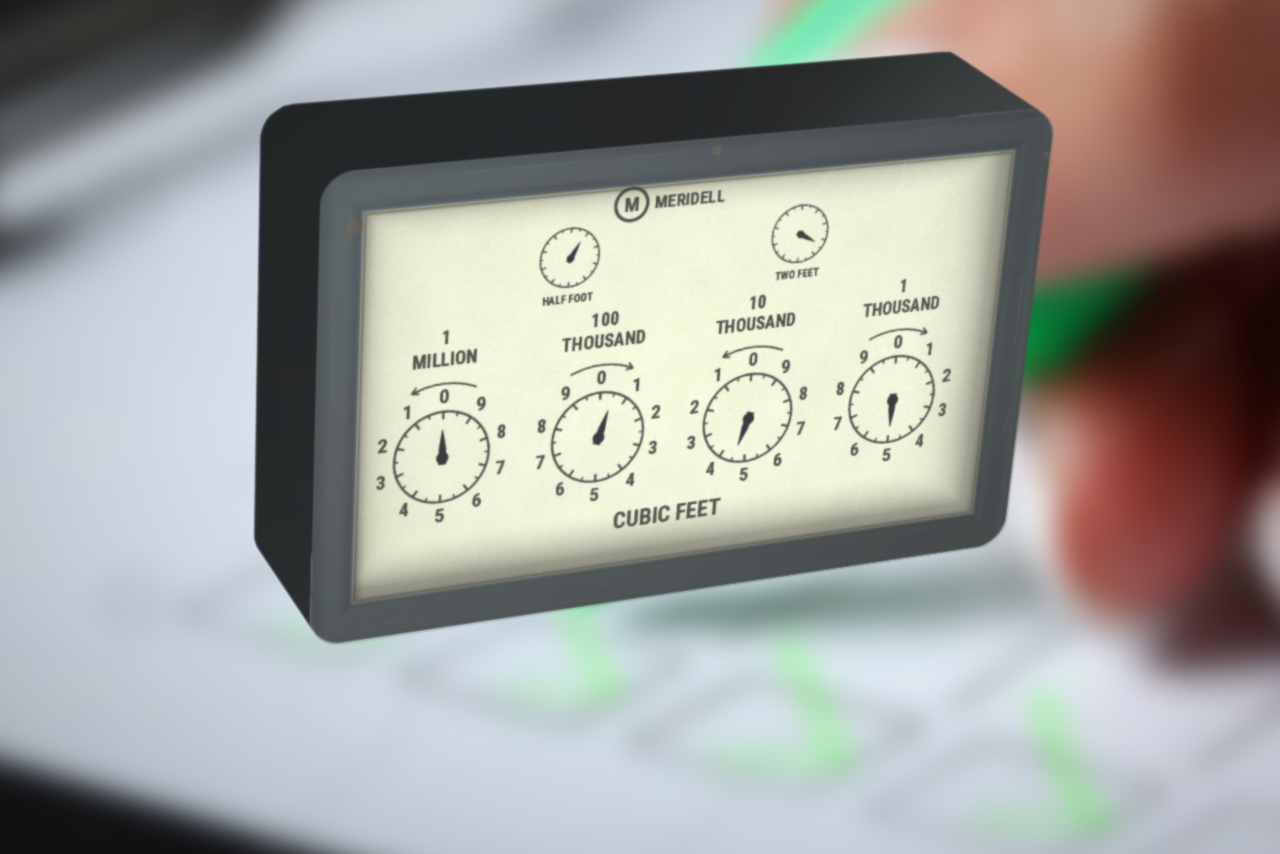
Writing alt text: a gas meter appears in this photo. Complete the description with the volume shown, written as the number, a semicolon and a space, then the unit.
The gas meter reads 4500; ft³
